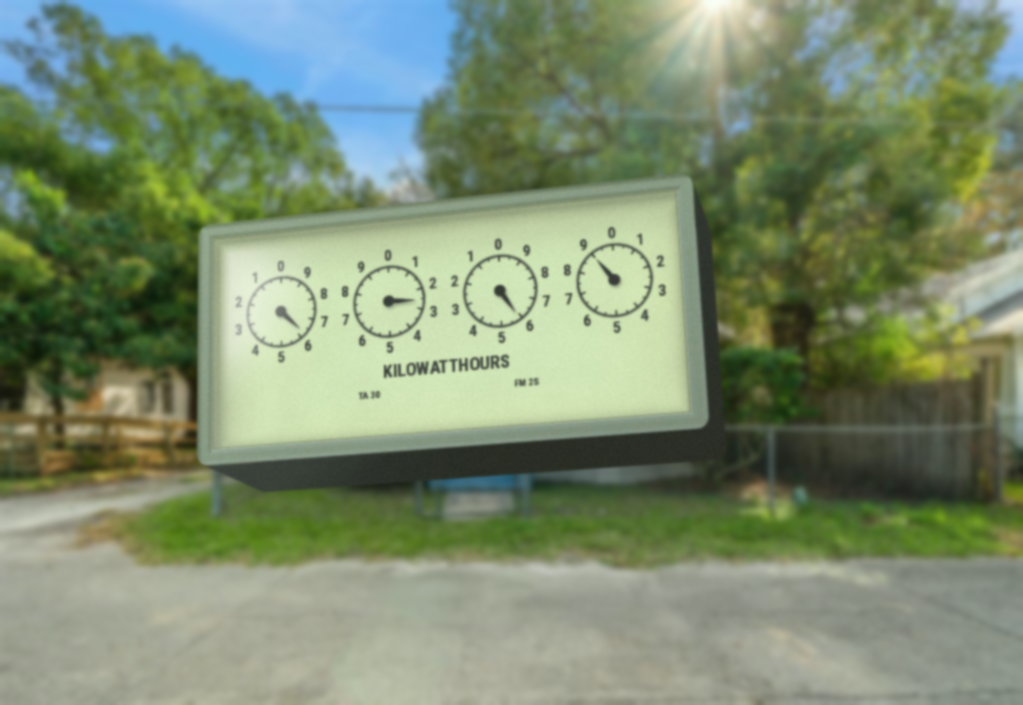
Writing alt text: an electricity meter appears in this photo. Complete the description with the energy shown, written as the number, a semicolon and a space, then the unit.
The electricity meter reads 6259; kWh
